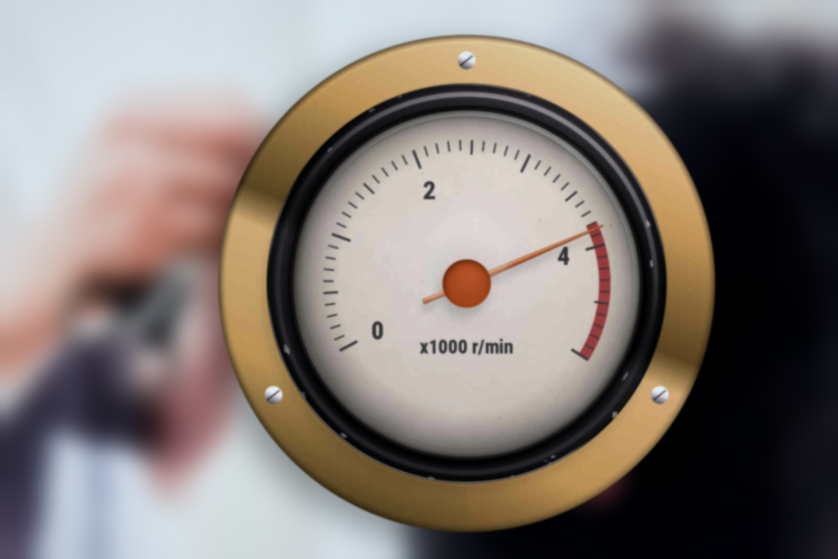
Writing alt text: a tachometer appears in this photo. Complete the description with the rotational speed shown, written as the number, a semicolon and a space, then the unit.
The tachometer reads 3850; rpm
